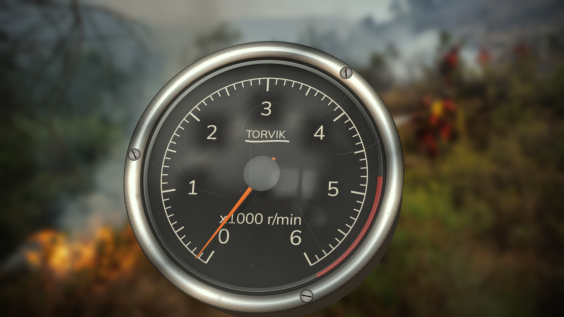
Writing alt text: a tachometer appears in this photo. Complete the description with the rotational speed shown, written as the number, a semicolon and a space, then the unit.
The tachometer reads 100; rpm
